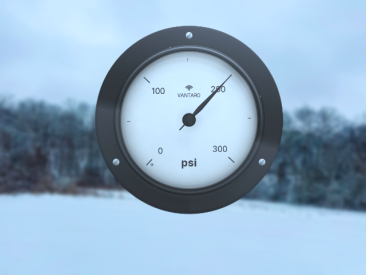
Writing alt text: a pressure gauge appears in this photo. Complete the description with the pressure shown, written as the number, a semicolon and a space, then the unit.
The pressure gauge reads 200; psi
